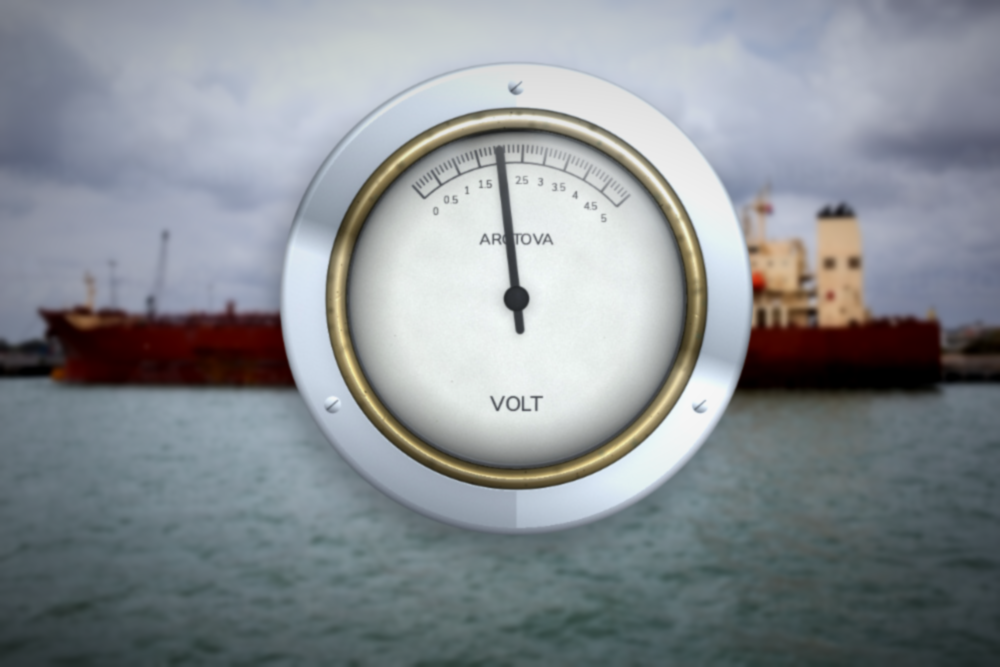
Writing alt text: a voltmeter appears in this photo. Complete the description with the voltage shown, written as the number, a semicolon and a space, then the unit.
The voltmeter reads 2; V
